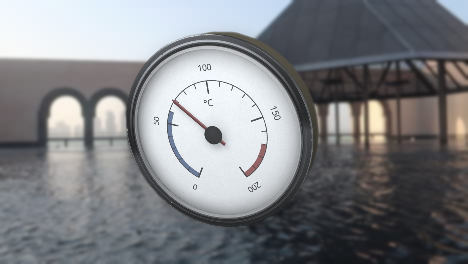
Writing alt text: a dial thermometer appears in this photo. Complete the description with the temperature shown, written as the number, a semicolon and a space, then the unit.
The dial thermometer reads 70; °C
